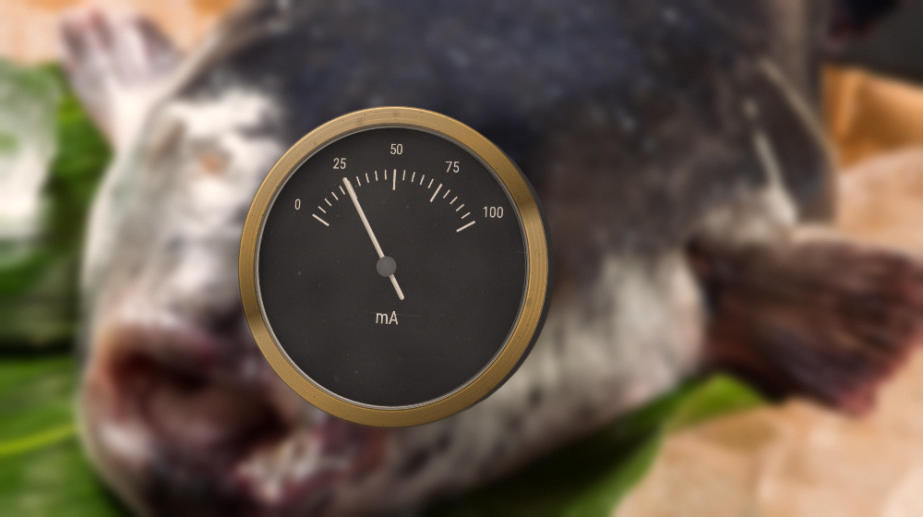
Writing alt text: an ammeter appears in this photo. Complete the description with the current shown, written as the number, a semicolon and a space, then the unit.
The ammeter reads 25; mA
